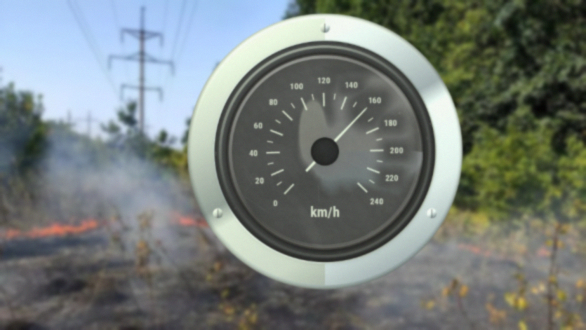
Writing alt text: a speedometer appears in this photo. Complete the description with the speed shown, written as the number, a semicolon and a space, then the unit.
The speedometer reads 160; km/h
